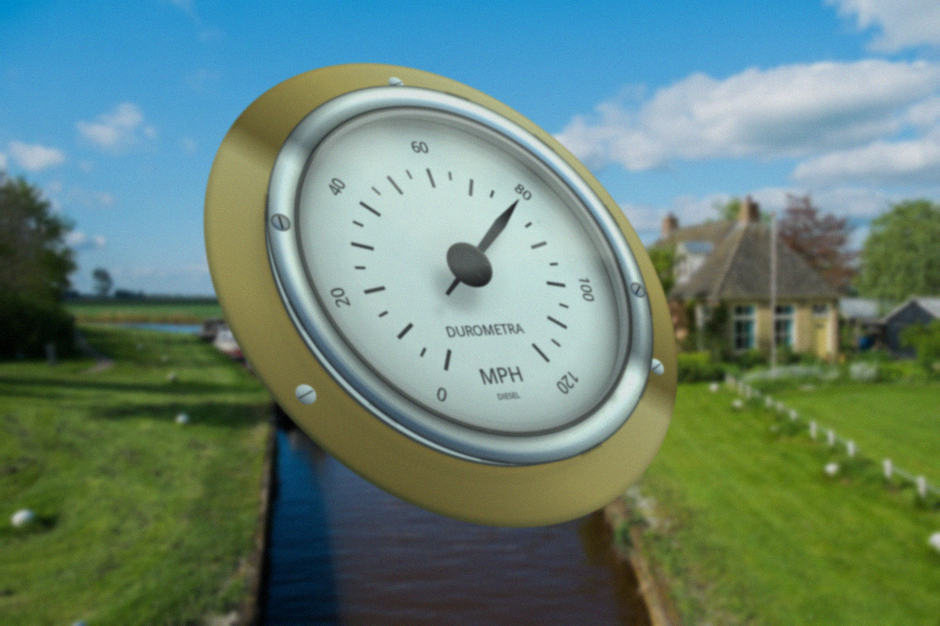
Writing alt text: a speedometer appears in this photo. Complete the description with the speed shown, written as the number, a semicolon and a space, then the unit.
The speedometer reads 80; mph
